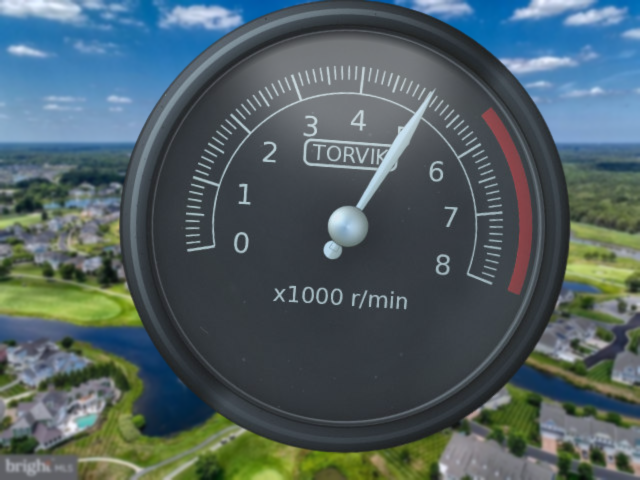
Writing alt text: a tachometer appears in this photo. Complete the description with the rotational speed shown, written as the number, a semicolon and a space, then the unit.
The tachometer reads 5000; rpm
